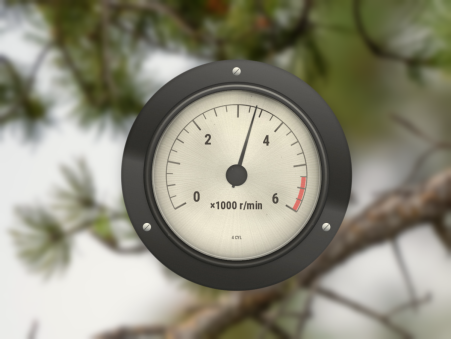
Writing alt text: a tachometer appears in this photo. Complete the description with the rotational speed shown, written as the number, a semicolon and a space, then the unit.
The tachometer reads 3375; rpm
